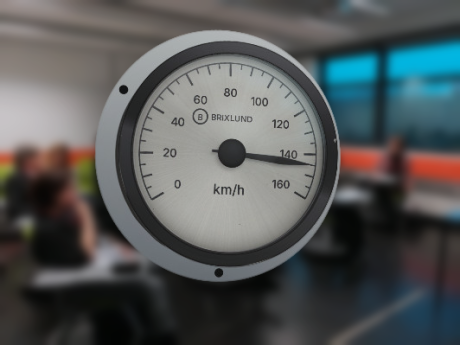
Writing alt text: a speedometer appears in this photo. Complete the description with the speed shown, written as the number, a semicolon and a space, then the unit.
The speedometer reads 145; km/h
